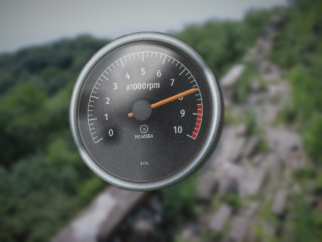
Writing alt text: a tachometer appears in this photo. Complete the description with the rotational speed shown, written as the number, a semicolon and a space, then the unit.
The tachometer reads 8000; rpm
